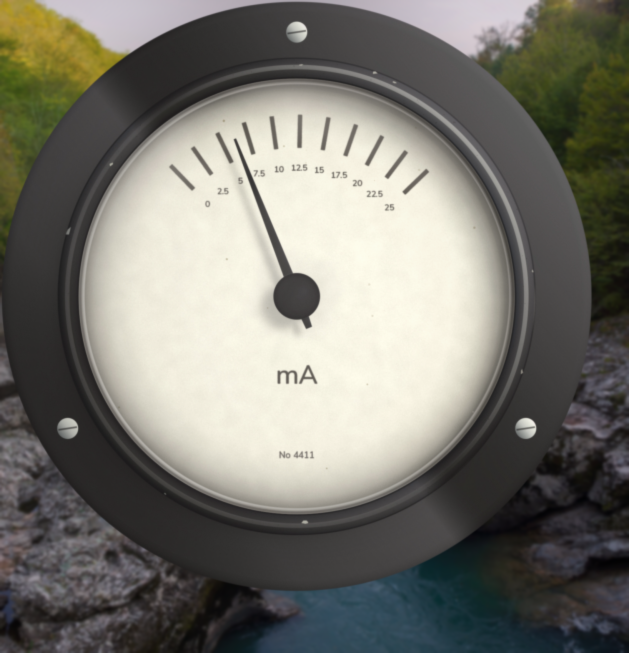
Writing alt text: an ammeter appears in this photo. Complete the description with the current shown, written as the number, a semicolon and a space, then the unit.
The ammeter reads 6.25; mA
